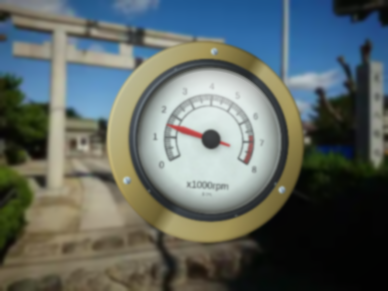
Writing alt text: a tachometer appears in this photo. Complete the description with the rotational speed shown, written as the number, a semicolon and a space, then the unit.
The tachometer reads 1500; rpm
